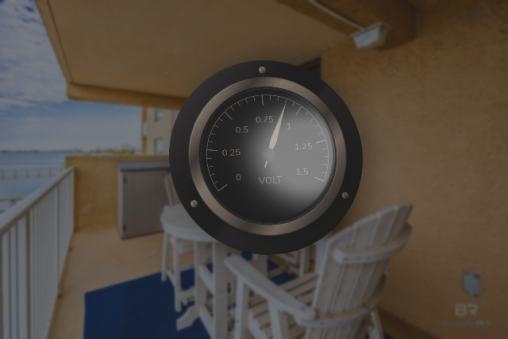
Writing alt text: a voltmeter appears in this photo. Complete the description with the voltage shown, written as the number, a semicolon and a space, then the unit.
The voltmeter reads 0.9; V
